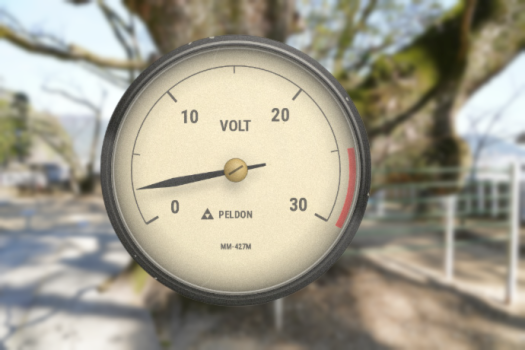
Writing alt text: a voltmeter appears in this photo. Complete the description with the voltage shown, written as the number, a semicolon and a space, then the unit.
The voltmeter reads 2.5; V
